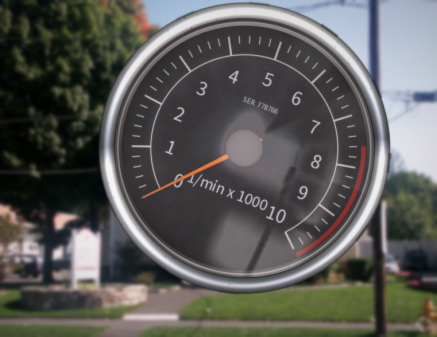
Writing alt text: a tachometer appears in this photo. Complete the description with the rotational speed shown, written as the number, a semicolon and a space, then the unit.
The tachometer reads 0; rpm
